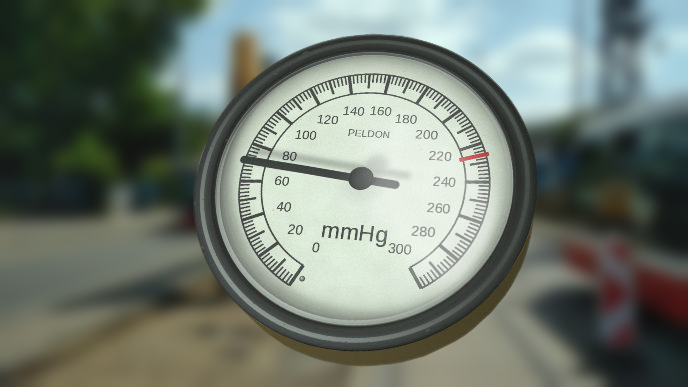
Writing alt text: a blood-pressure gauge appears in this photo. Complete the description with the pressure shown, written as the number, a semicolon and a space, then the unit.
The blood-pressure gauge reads 70; mmHg
